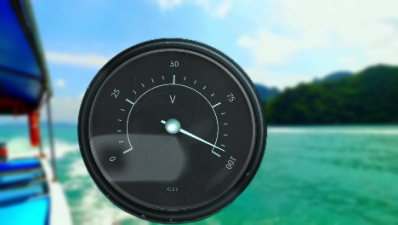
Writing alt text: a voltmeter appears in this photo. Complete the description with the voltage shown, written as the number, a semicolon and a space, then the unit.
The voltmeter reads 97.5; V
